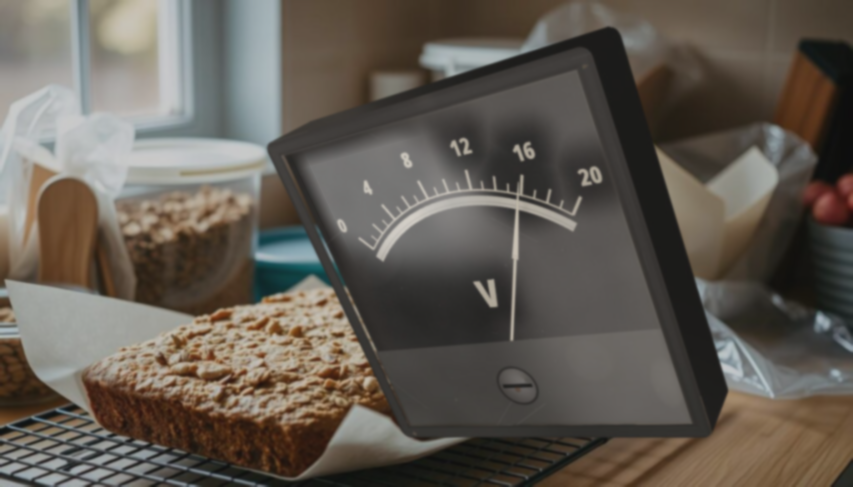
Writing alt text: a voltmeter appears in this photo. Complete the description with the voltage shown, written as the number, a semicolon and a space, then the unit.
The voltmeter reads 16; V
